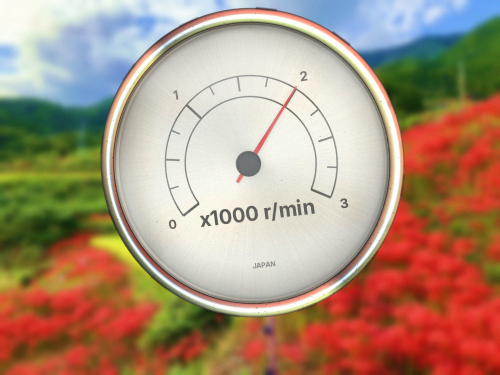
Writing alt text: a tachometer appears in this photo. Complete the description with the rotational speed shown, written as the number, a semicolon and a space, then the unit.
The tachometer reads 2000; rpm
